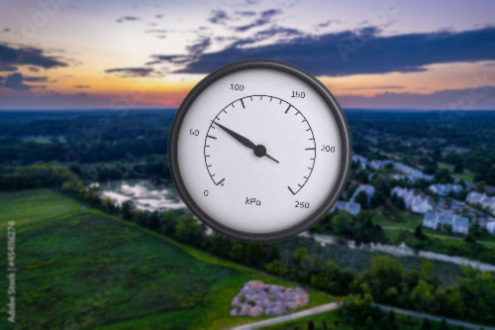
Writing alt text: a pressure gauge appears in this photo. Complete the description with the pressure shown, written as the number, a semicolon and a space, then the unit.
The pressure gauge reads 65; kPa
